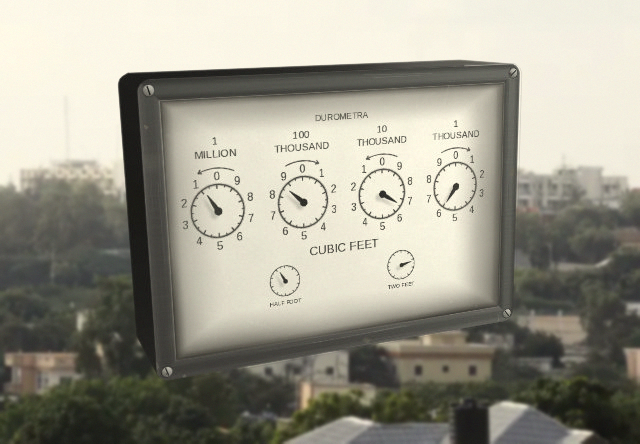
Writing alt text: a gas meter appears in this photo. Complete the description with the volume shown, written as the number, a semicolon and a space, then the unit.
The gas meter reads 86600; ft³
